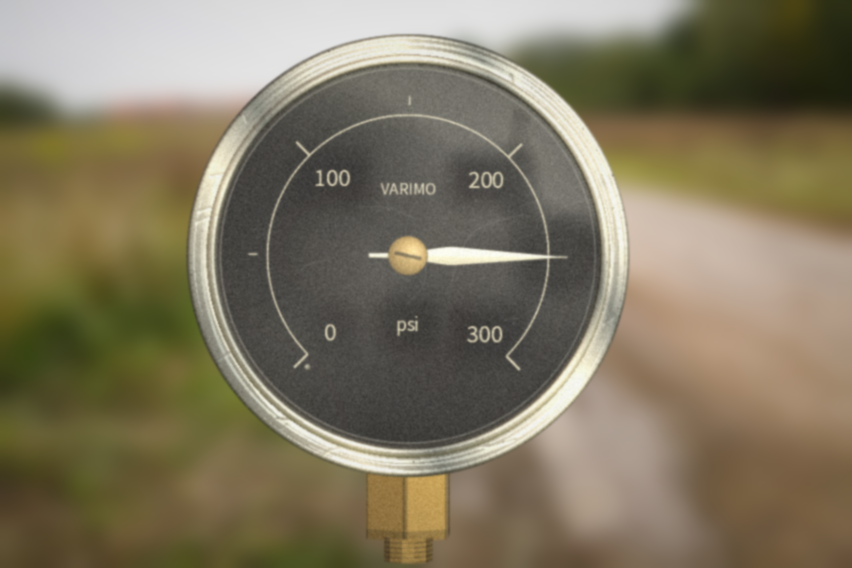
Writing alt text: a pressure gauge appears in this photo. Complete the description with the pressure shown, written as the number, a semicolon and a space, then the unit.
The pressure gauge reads 250; psi
